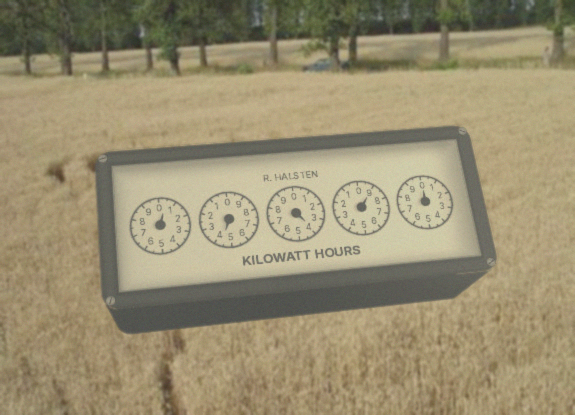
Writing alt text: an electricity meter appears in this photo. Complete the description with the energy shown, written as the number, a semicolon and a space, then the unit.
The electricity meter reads 4390; kWh
